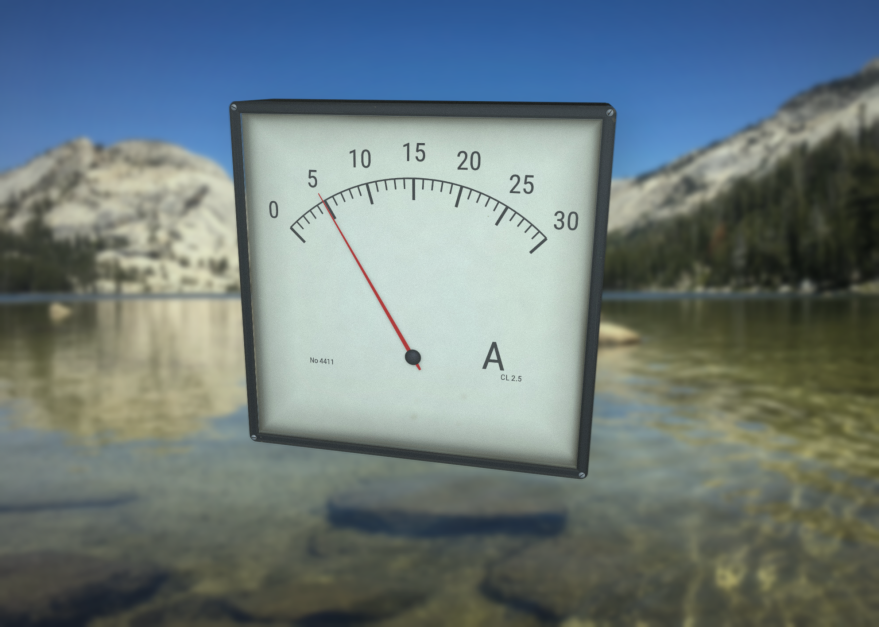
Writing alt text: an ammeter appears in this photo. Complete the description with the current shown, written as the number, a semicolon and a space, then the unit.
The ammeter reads 5; A
